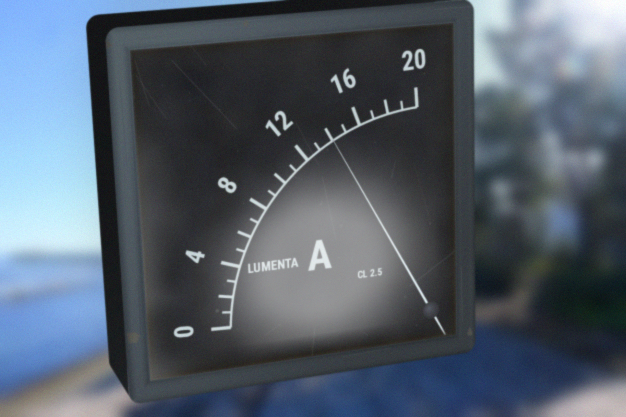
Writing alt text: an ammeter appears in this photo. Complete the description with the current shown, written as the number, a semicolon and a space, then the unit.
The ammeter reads 14; A
